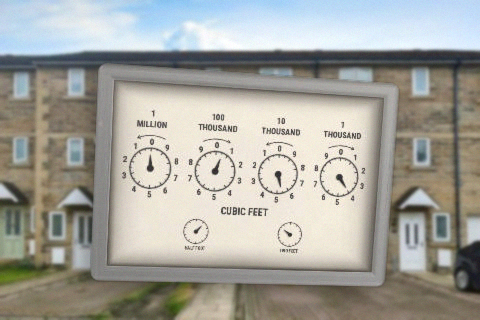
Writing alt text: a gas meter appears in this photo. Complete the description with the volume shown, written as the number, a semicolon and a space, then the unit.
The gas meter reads 5400; ft³
